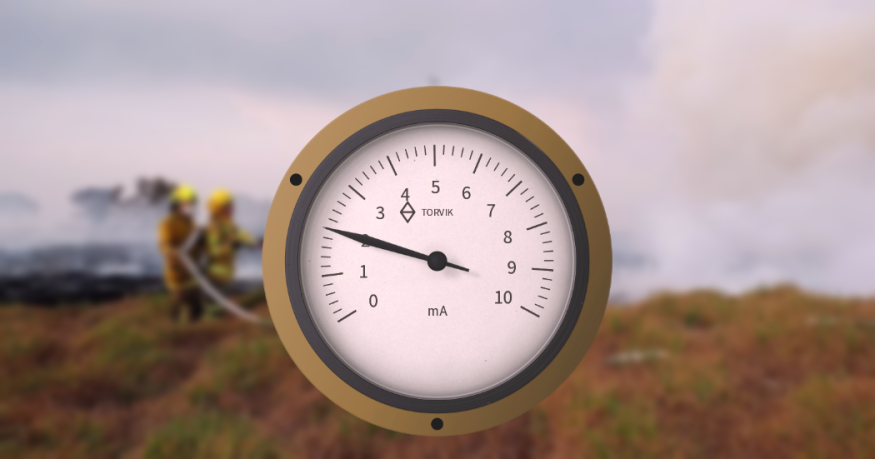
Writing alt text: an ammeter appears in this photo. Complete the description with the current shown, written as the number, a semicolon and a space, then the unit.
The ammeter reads 2; mA
